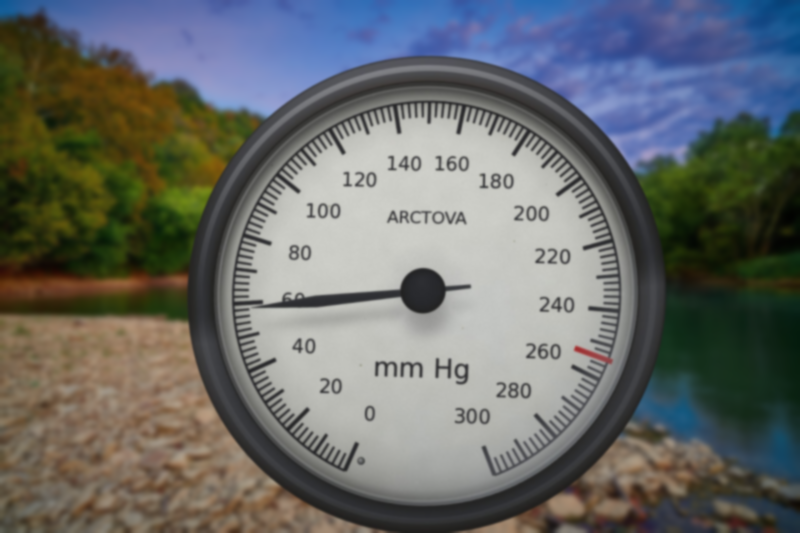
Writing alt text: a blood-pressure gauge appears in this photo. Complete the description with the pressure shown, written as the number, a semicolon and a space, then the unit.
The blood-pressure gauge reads 58; mmHg
